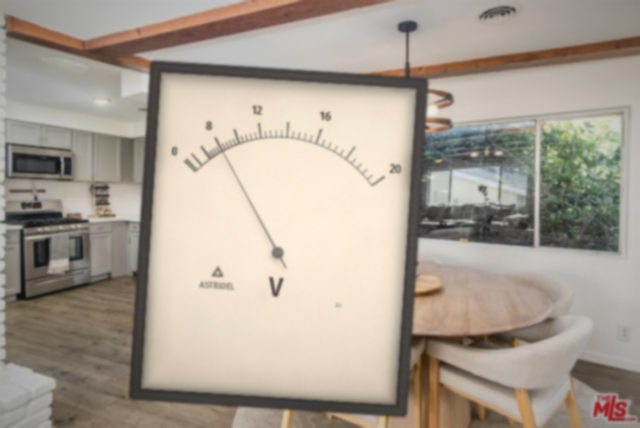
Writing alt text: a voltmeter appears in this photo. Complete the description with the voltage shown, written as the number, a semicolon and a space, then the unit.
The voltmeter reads 8; V
